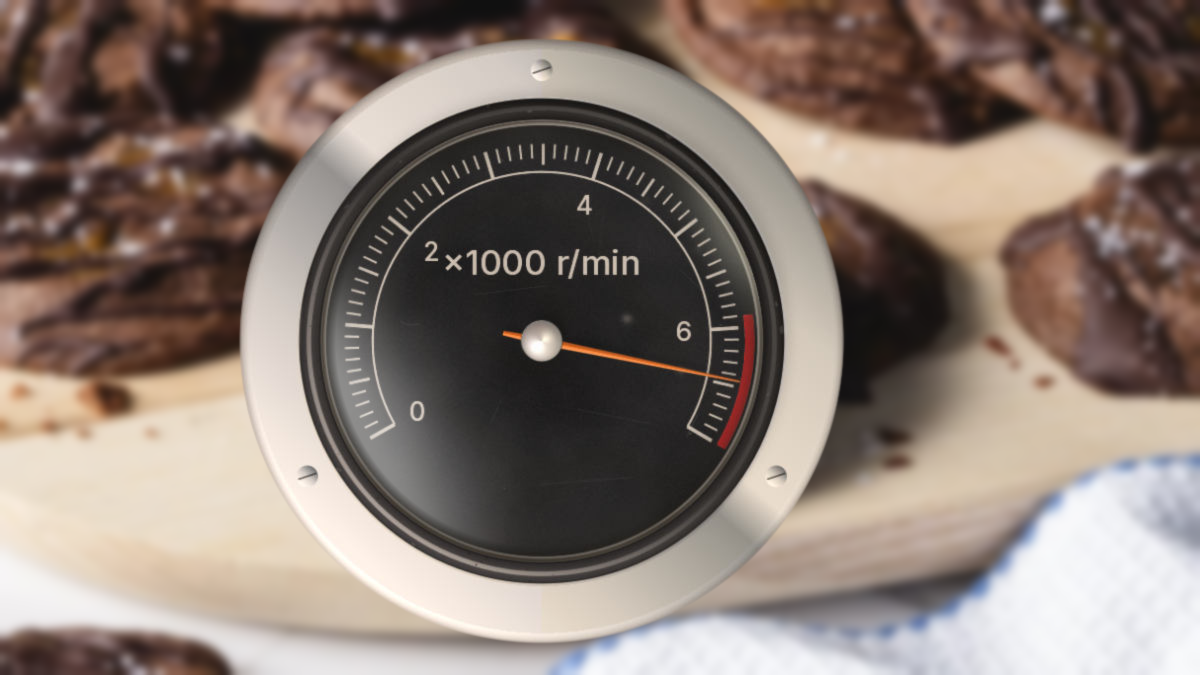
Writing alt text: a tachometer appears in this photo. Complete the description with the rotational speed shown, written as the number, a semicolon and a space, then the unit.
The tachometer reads 6450; rpm
